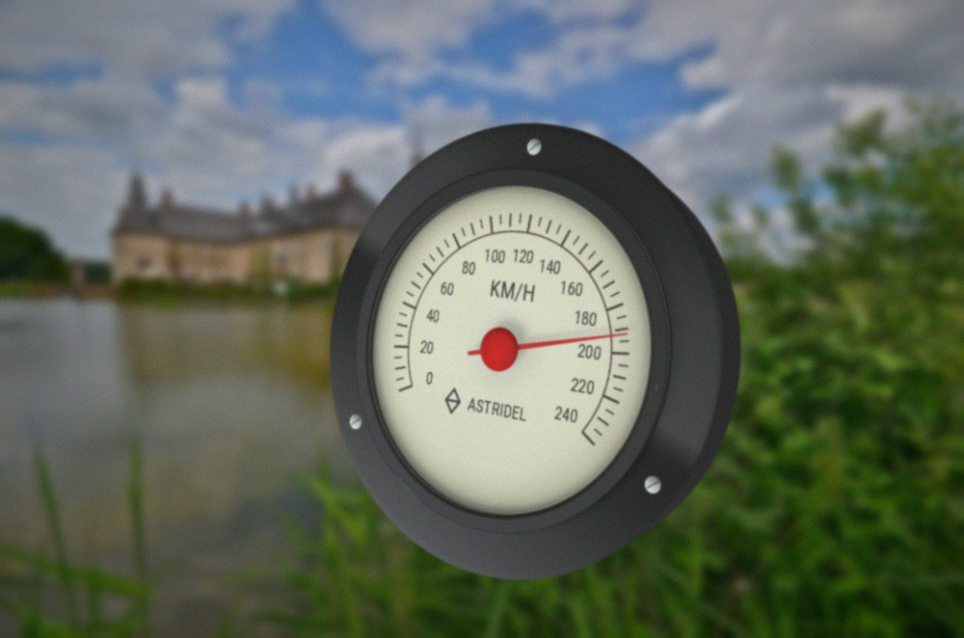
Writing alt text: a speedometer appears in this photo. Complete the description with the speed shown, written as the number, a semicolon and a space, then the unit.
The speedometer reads 192.5; km/h
